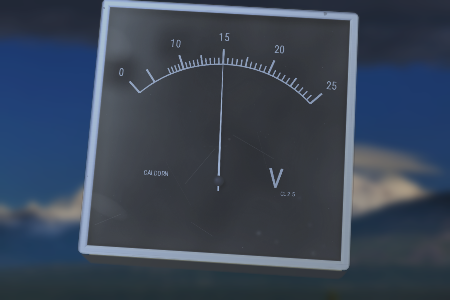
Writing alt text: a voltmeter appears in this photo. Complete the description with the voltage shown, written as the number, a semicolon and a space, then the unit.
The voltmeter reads 15; V
